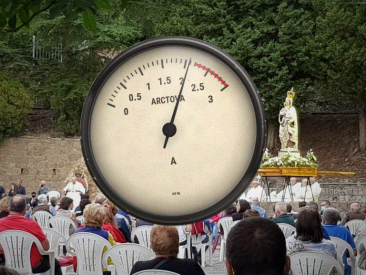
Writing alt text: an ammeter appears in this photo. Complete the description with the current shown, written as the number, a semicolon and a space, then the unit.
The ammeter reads 2.1; A
